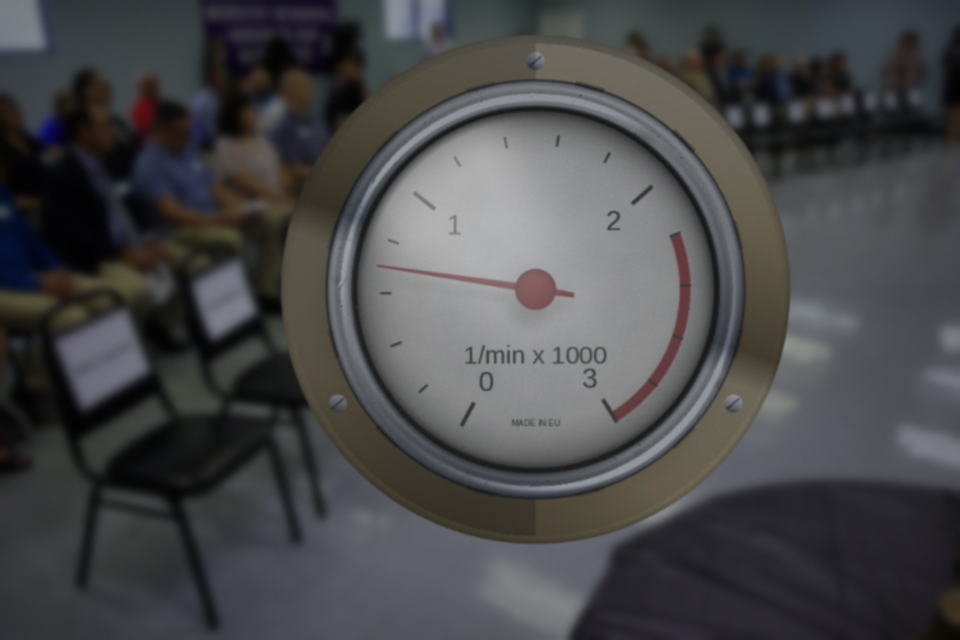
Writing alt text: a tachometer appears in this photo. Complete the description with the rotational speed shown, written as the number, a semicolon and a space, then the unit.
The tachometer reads 700; rpm
